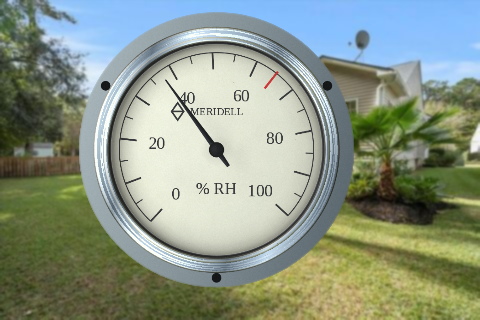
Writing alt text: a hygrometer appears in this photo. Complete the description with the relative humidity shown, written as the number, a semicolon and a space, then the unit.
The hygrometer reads 37.5; %
